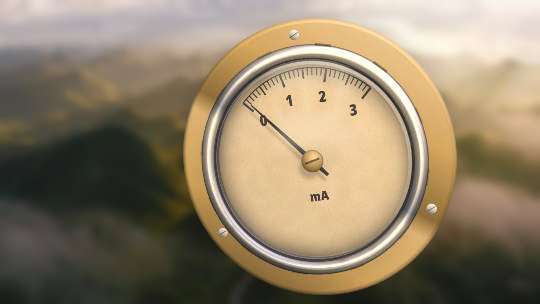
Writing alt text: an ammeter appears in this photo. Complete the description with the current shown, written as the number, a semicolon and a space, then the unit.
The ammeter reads 0.1; mA
